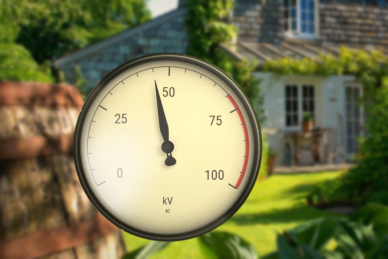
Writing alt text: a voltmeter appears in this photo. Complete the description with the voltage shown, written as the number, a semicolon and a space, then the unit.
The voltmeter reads 45; kV
